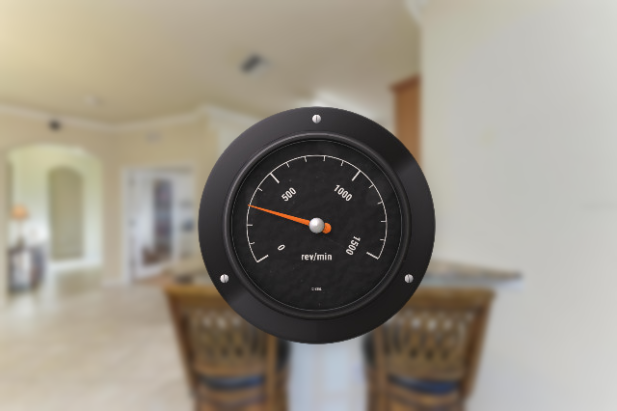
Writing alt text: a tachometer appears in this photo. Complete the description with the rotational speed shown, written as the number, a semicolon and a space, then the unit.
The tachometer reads 300; rpm
